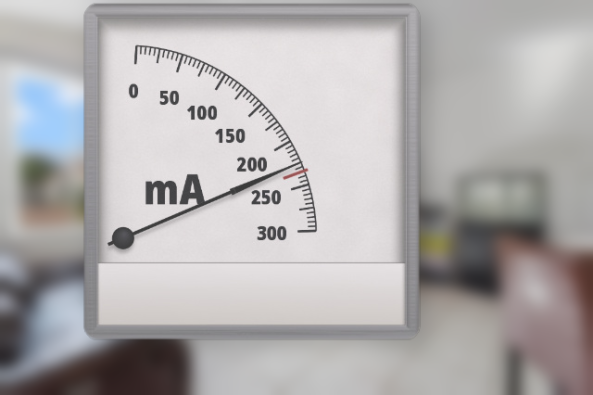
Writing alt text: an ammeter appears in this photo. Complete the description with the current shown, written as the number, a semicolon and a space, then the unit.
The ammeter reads 225; mA
